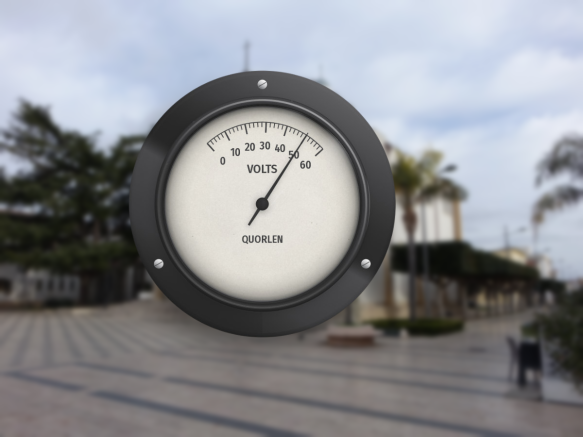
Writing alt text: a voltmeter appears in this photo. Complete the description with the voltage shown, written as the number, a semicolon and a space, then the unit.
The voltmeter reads 50; V
